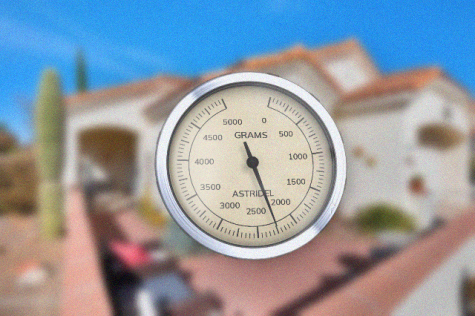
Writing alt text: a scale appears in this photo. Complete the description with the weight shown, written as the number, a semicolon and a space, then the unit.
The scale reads 2250; g
